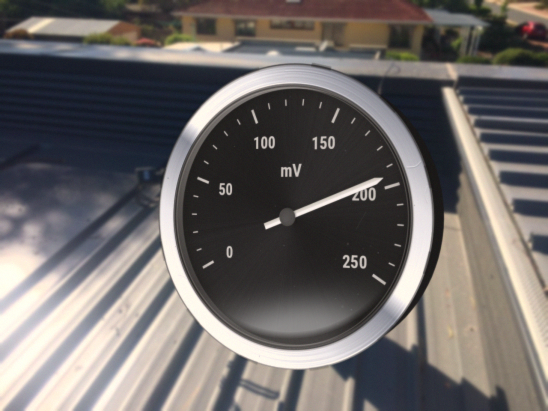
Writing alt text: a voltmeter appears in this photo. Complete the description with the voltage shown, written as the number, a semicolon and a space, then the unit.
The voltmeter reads 195; mV
